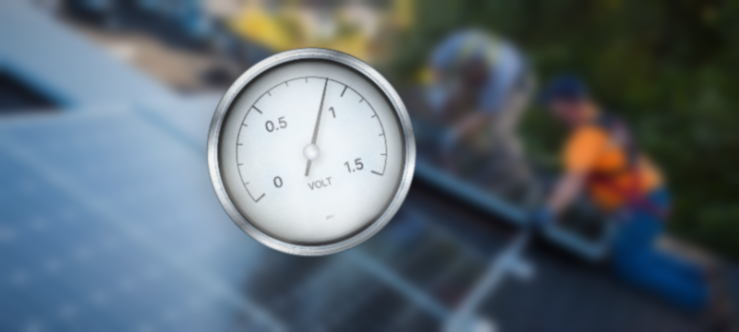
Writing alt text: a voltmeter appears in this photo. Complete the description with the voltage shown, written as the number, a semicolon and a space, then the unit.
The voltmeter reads 0.9; V
